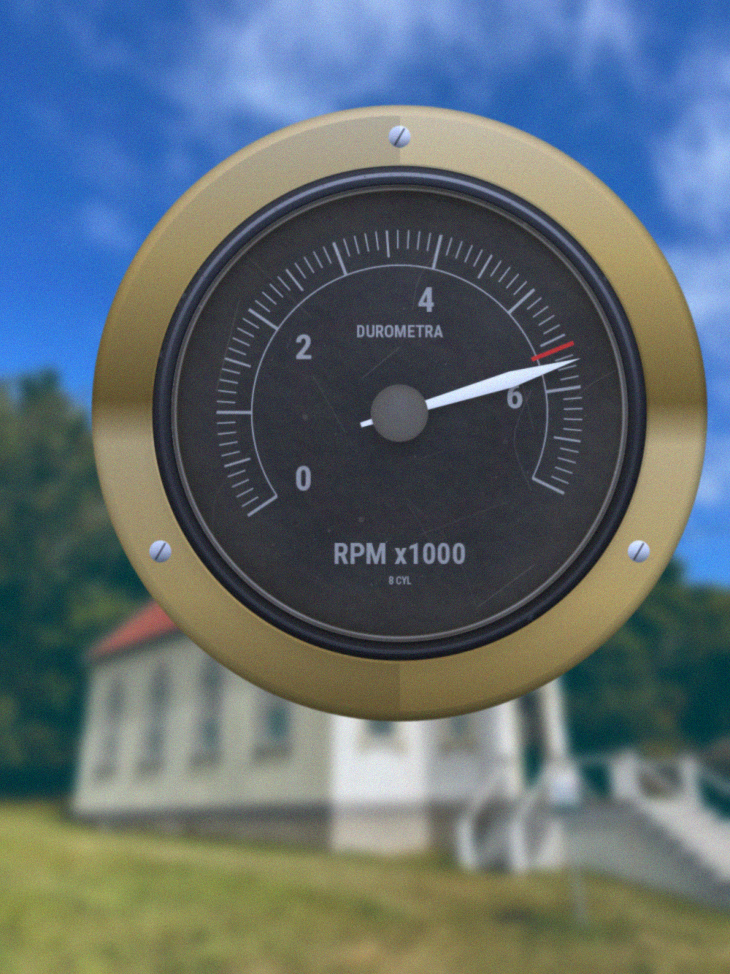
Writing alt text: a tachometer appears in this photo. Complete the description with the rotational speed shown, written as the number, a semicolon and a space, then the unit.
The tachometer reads 5750; rpm
